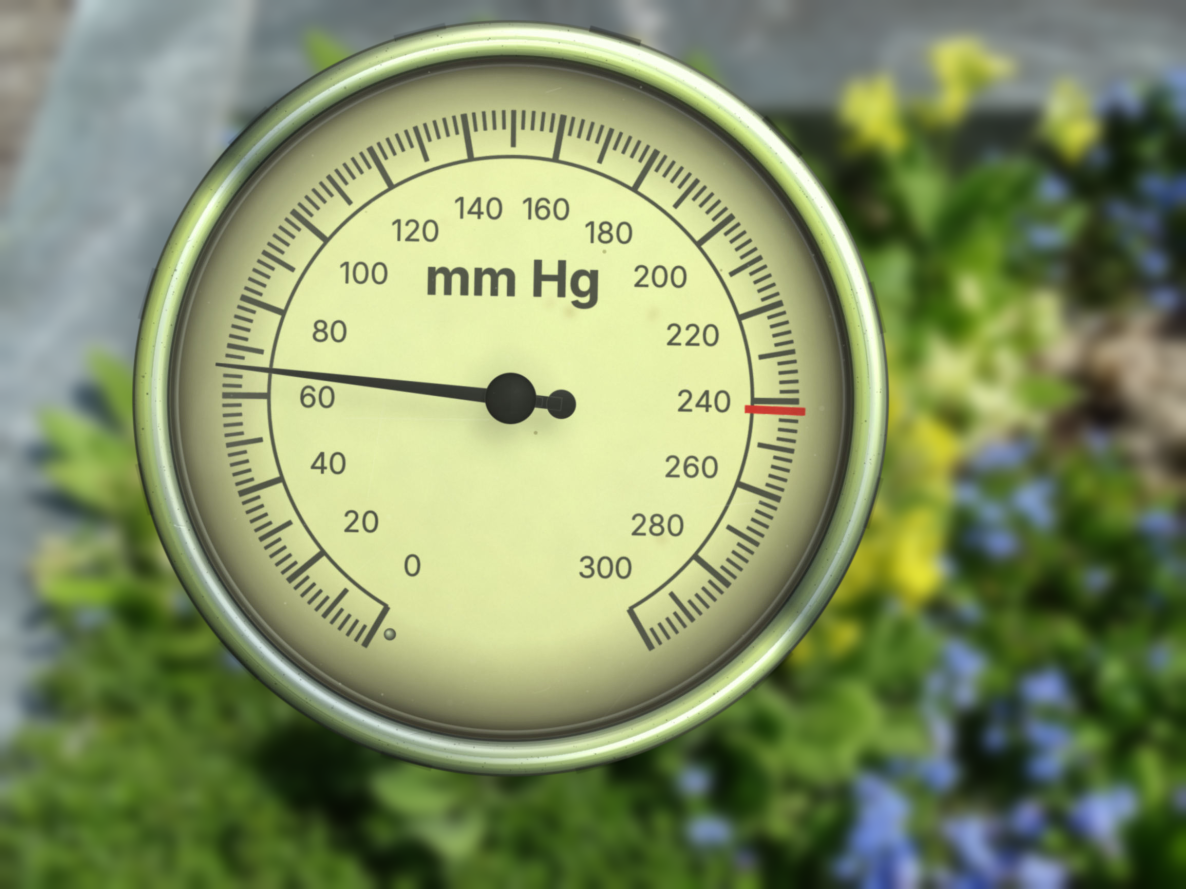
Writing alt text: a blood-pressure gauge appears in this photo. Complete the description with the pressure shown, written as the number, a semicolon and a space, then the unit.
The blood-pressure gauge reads 66; mmHg
